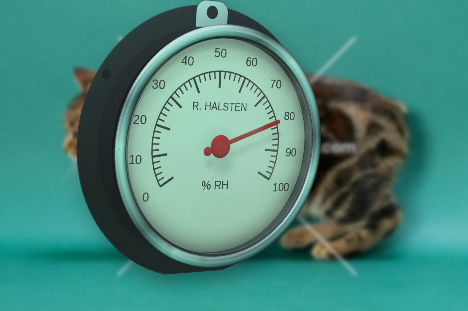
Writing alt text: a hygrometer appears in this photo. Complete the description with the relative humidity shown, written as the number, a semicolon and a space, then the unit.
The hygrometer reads 80; %
